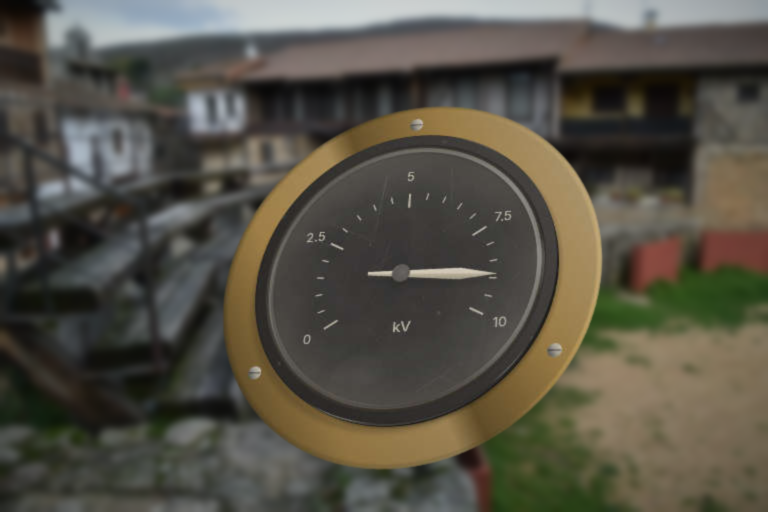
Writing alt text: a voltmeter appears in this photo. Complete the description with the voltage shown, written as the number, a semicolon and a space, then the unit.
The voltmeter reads 9; kV
